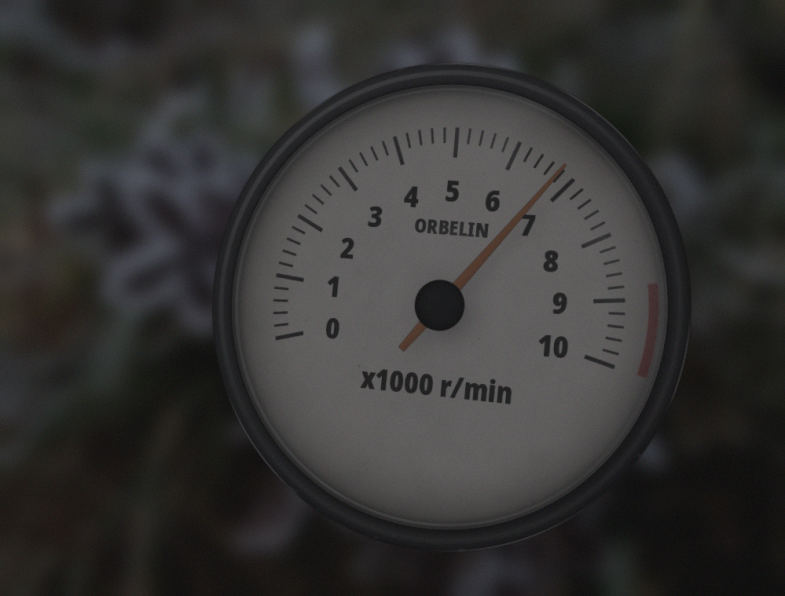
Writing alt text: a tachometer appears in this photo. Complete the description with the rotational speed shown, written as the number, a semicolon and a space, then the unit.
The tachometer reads 6800; rpm
